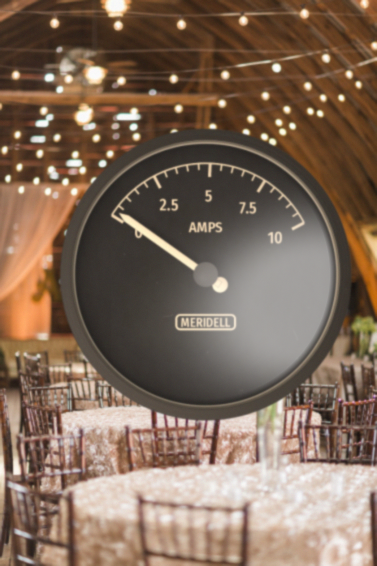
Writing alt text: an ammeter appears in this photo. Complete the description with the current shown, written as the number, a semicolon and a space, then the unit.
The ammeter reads 0.25; A
